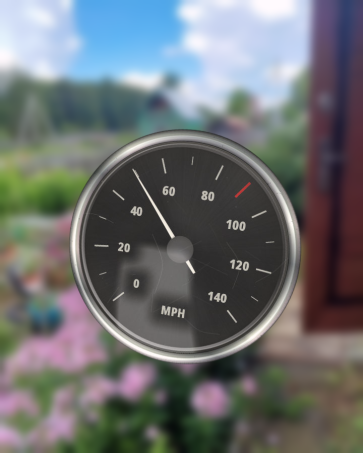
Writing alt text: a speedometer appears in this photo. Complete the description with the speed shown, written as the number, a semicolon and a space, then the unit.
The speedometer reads 50; mph
